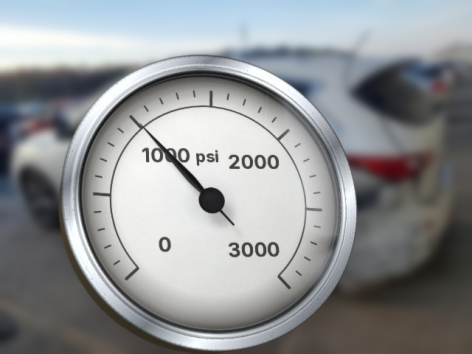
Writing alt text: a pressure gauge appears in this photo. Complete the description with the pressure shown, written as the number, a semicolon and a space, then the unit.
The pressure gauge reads 1000; psi
